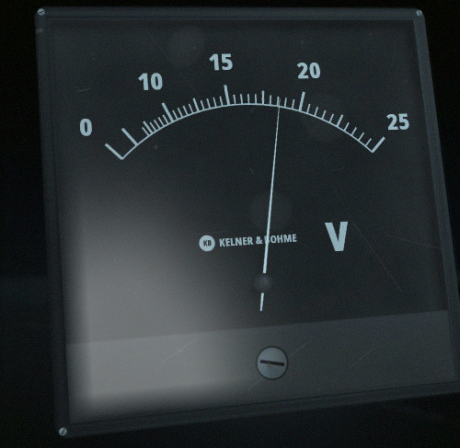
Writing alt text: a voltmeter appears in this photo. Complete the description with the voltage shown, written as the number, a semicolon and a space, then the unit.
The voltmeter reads 18.5; V
